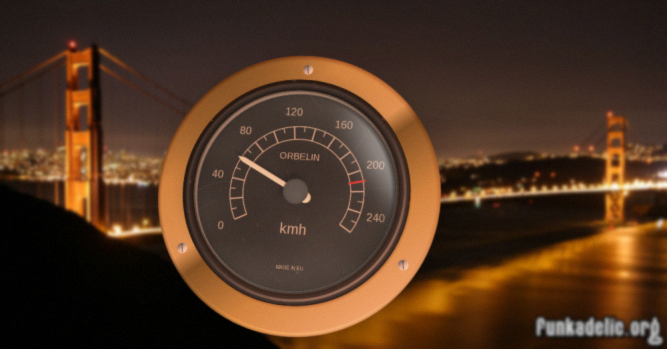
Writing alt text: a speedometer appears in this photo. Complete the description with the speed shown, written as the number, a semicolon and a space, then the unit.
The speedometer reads 60; km/h
